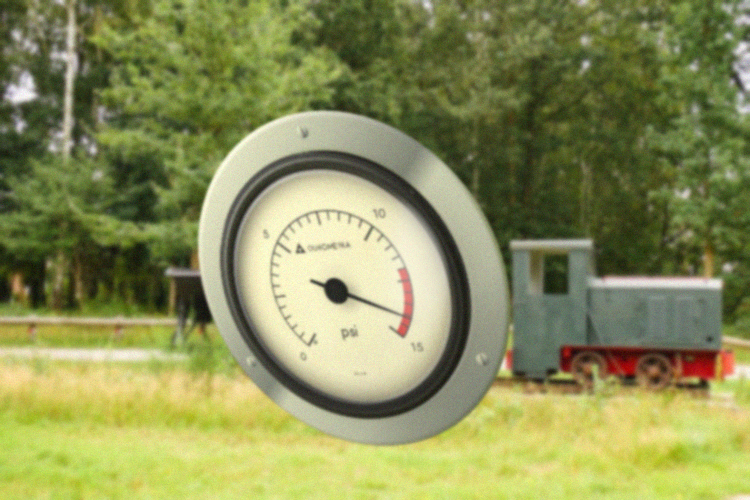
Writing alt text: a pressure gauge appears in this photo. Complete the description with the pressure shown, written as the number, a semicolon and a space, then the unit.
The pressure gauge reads 14; psi
